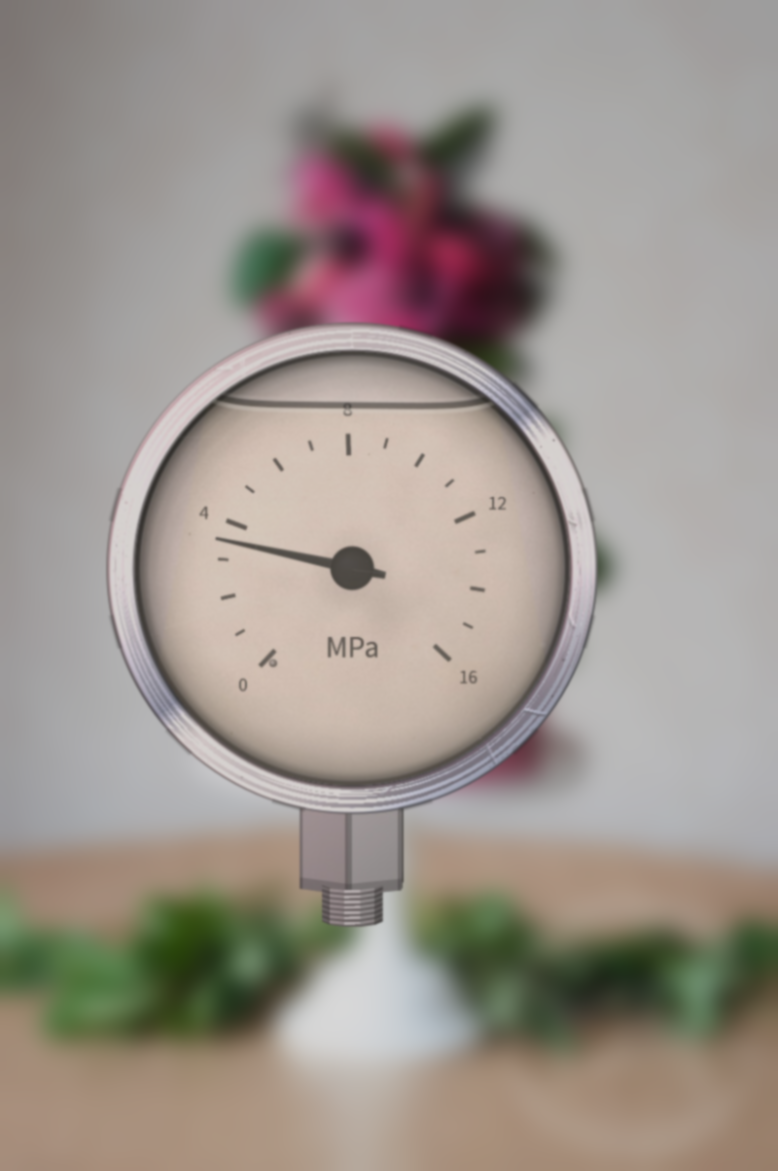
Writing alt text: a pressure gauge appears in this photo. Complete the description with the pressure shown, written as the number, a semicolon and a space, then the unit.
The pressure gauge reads 3.5; MPa
